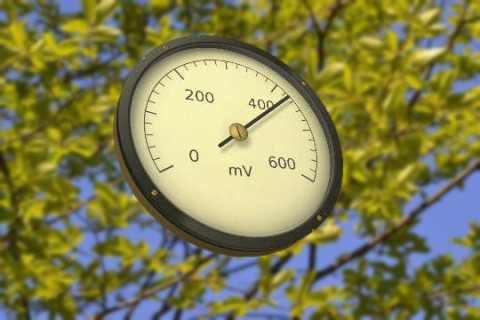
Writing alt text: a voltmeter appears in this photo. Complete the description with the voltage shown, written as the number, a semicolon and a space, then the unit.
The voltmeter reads 430; mV
